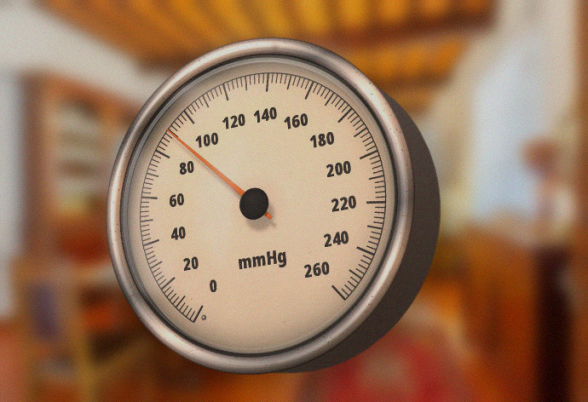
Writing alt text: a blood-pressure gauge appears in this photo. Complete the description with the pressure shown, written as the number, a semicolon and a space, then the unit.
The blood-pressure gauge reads 90; mmHg
